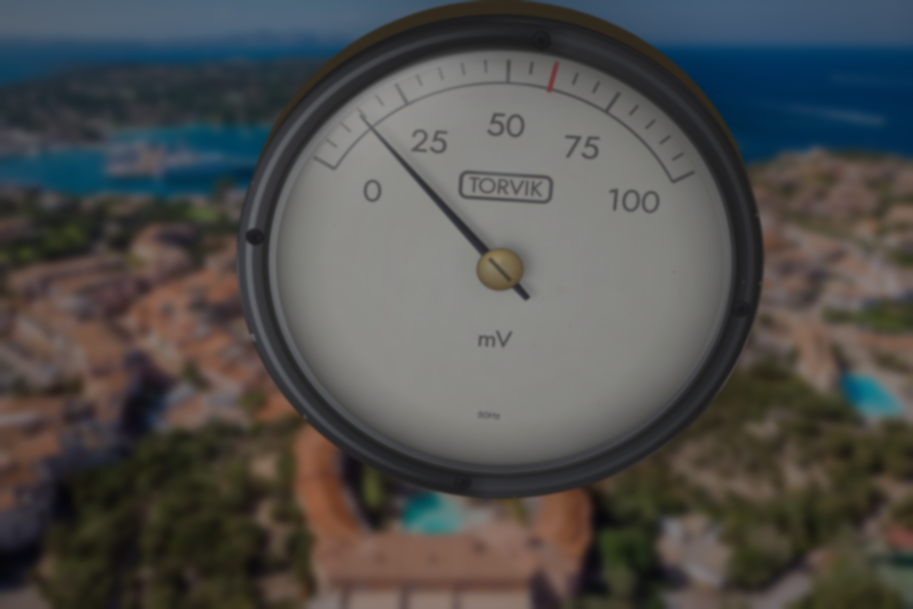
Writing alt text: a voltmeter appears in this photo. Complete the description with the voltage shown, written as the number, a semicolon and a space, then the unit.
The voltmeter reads 15; mV
